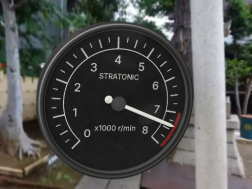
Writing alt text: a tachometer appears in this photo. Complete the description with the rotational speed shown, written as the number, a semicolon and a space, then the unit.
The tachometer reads 7375; rpm
